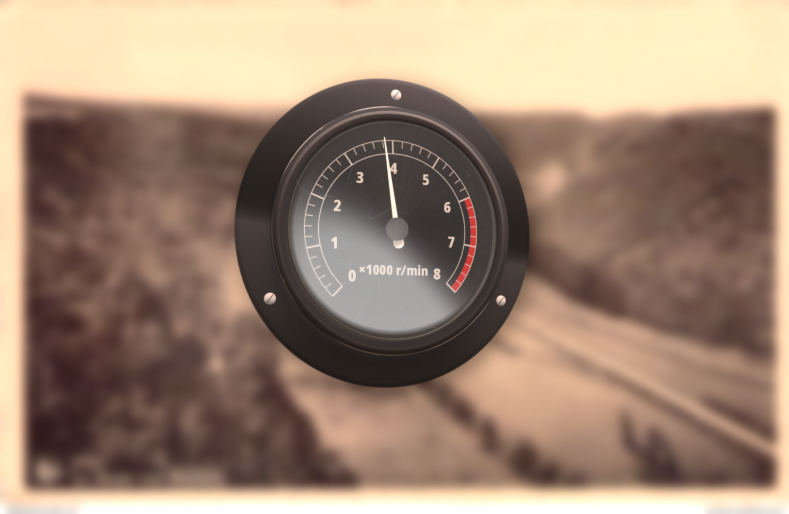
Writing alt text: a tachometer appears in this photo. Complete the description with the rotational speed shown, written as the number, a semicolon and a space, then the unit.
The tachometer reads 3800; rpm
